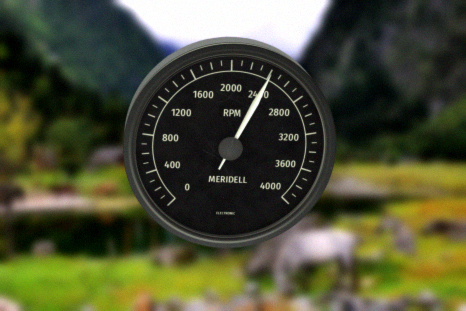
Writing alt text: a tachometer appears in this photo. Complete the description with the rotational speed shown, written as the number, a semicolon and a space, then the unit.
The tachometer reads 2400; rpm
